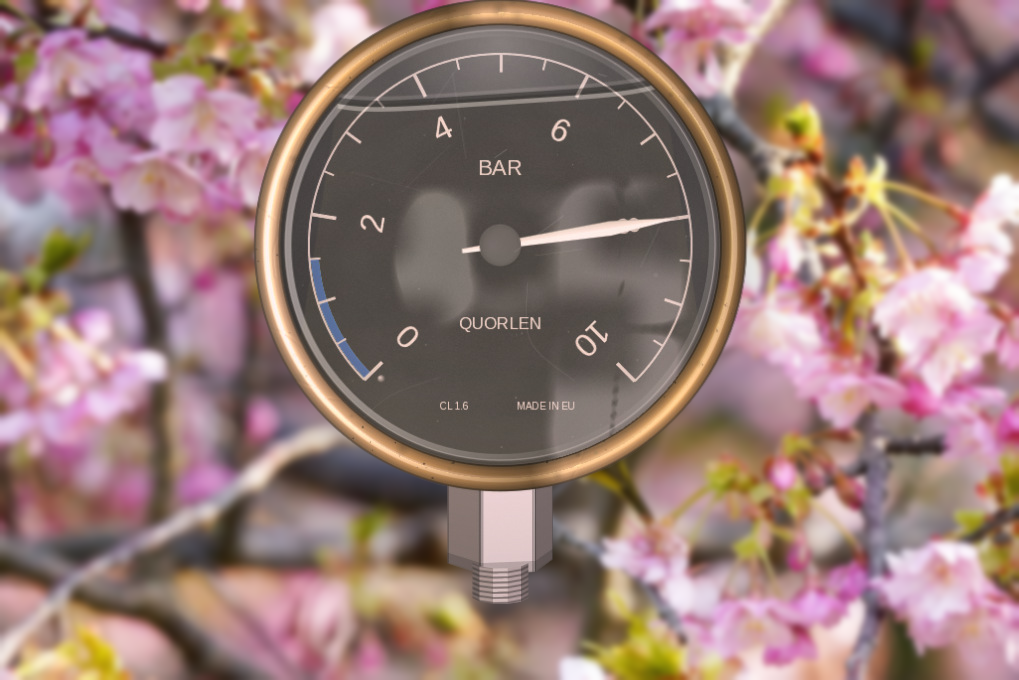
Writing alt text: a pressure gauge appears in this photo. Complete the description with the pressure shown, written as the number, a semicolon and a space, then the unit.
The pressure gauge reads 8; bar
